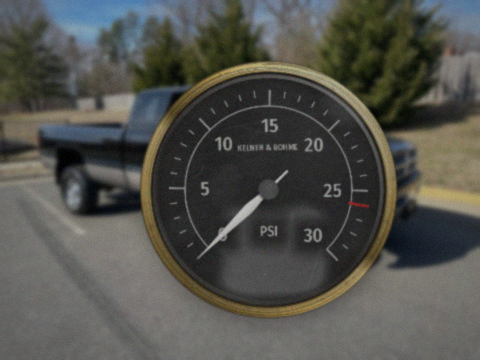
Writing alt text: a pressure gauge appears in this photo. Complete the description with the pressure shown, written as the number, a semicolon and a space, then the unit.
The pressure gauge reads 0; psi
